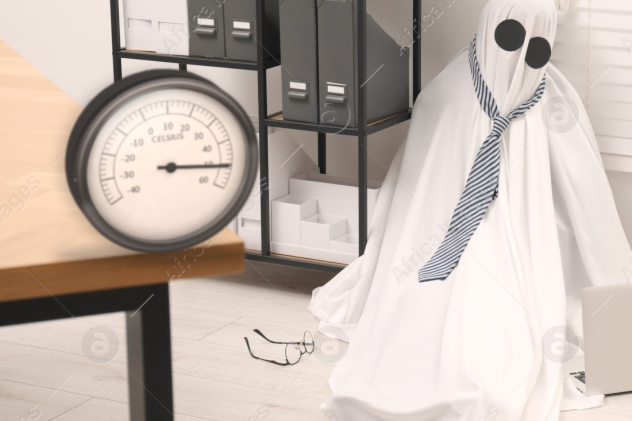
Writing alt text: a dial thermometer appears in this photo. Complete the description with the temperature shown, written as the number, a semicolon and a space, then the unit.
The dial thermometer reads 50; °C
